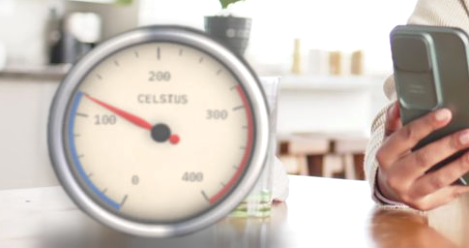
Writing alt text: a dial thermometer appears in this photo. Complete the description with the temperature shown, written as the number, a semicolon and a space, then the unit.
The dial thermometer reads 120; °C
